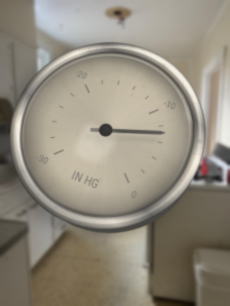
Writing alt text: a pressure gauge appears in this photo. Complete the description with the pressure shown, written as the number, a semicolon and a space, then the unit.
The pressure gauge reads -7; inHg
